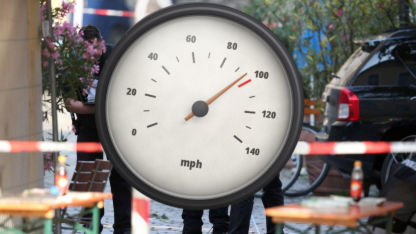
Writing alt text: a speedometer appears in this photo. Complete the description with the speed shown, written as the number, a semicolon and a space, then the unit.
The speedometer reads 95; mph
